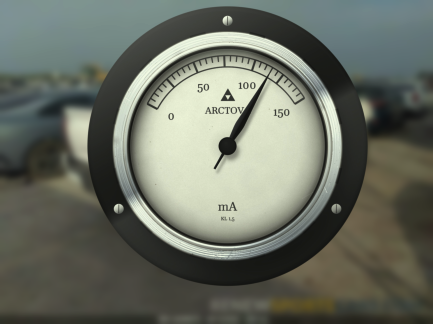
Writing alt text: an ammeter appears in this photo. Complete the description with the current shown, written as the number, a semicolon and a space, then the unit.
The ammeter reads 115; mA
